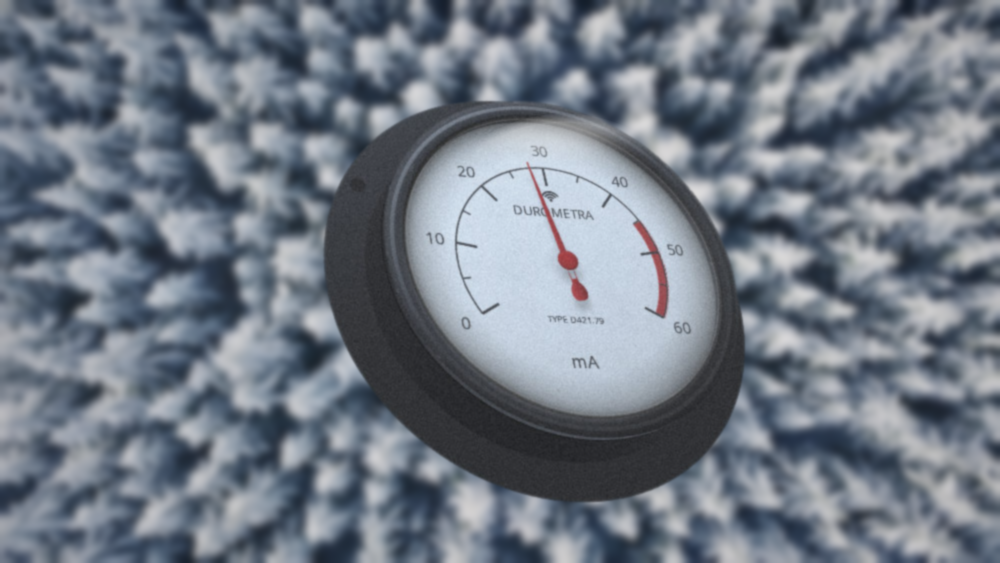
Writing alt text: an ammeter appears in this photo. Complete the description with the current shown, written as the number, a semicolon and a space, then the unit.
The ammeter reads 27.5; mA
